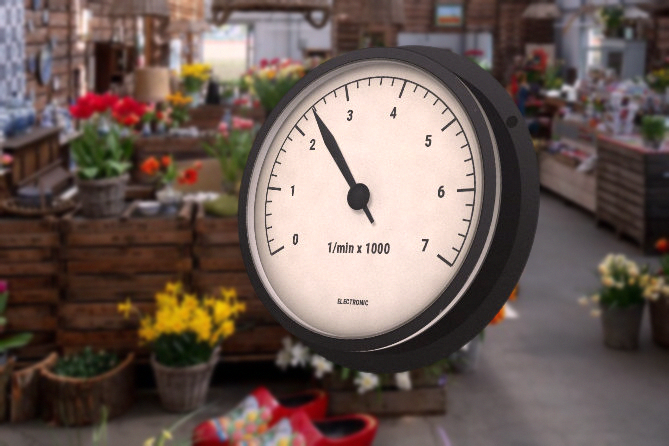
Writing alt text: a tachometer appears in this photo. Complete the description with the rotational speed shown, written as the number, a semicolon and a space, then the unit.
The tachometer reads 2400; rpm
